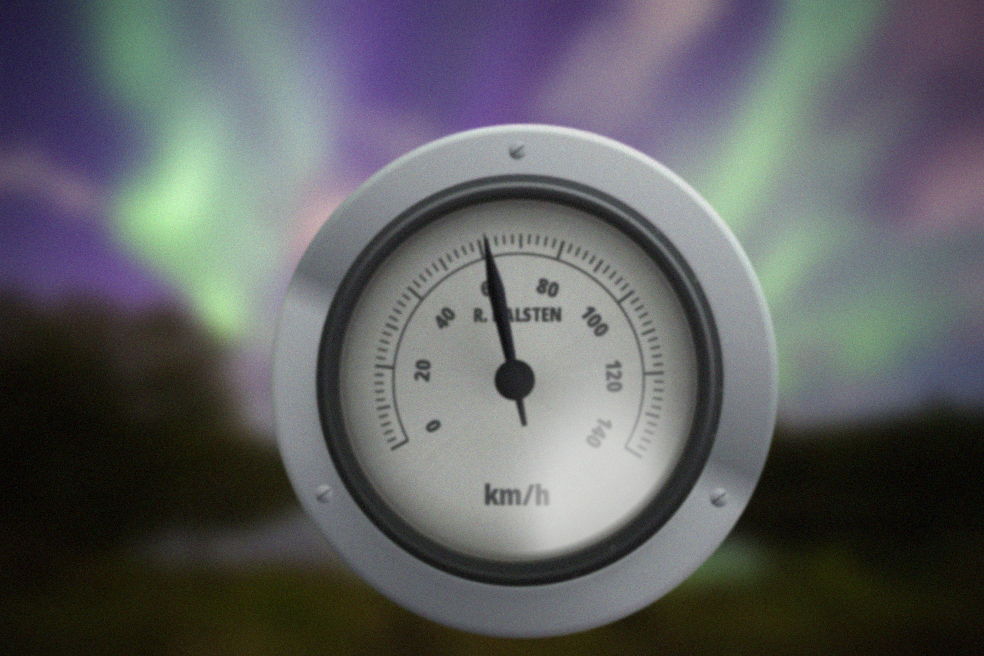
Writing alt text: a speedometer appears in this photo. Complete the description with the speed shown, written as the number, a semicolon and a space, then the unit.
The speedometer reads 62; km/h
